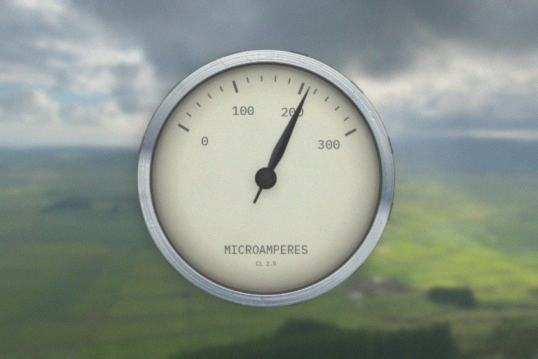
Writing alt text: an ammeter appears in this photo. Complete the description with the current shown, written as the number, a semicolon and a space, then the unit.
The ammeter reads 210; µA
